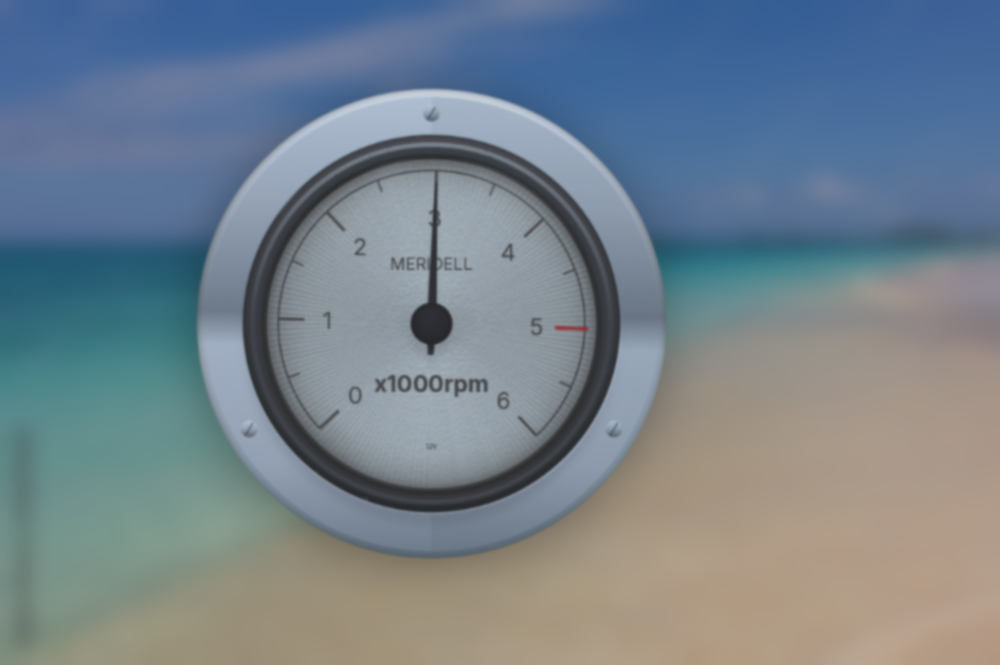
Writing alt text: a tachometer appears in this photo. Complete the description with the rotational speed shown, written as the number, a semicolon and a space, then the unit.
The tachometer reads 3000; rpm
